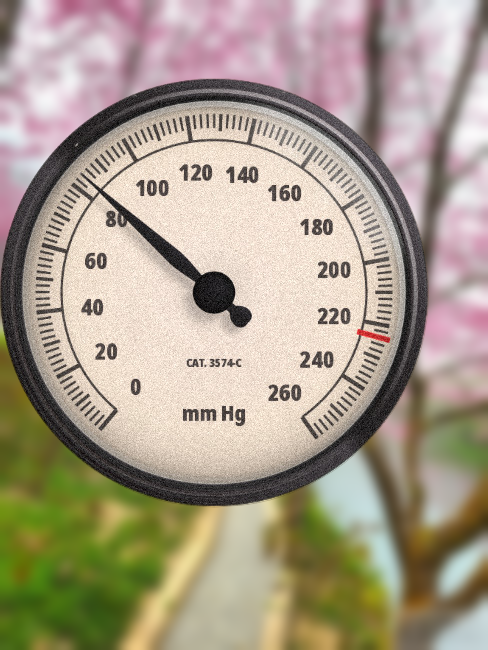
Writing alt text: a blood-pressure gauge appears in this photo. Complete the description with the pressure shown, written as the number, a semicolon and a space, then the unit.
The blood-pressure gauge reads 84; mmHg
